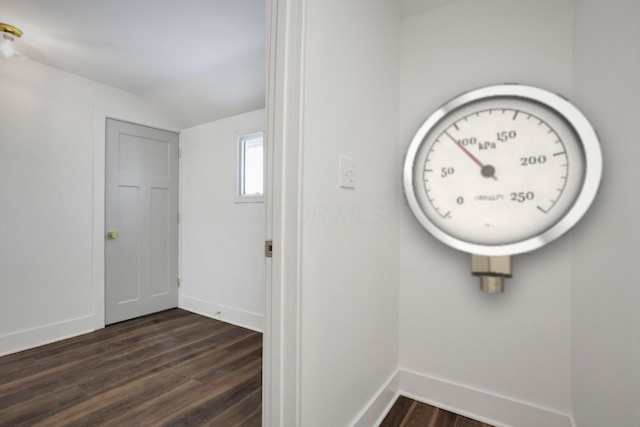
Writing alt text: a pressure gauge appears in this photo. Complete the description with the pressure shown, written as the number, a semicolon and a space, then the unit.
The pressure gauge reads 90; kPa
